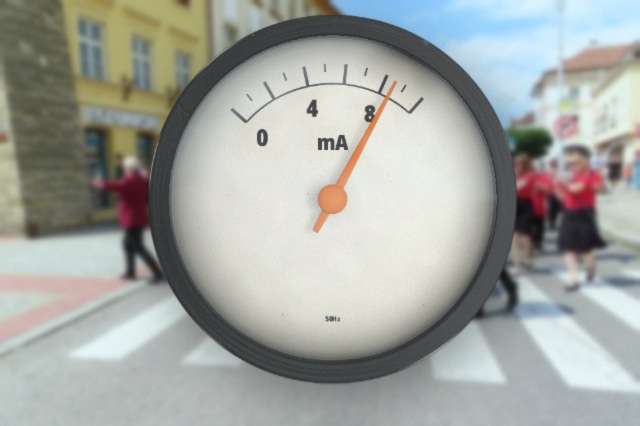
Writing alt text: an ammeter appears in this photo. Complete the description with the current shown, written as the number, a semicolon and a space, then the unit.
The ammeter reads 8.5; mA
